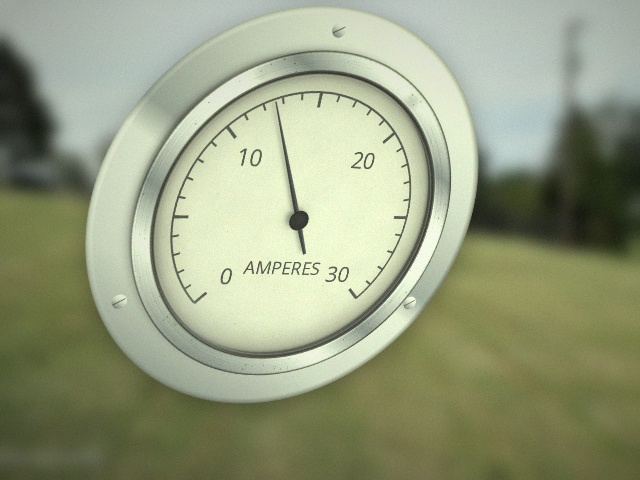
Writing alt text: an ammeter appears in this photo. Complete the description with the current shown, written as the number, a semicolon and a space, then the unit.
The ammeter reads 12.5; A
